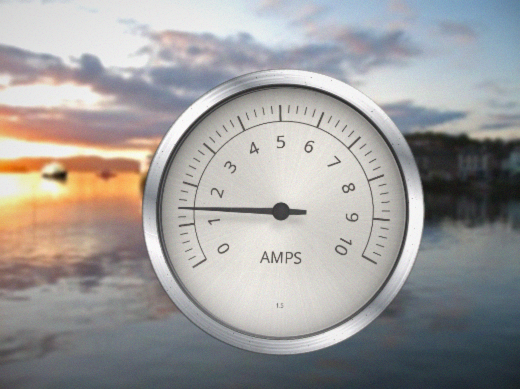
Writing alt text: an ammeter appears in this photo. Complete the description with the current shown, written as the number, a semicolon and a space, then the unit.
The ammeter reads 1.4; A
